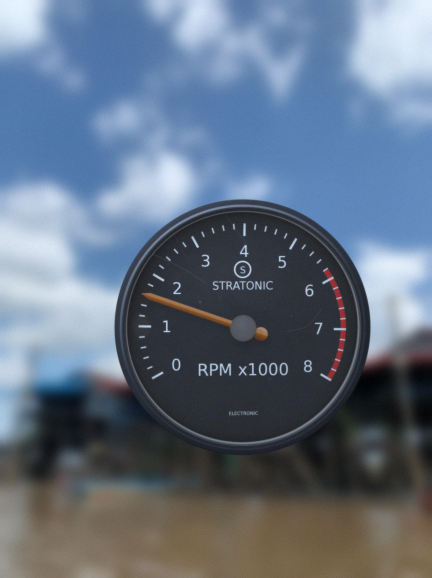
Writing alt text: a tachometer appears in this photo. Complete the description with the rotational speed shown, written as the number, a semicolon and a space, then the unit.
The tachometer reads 1600; rpm
